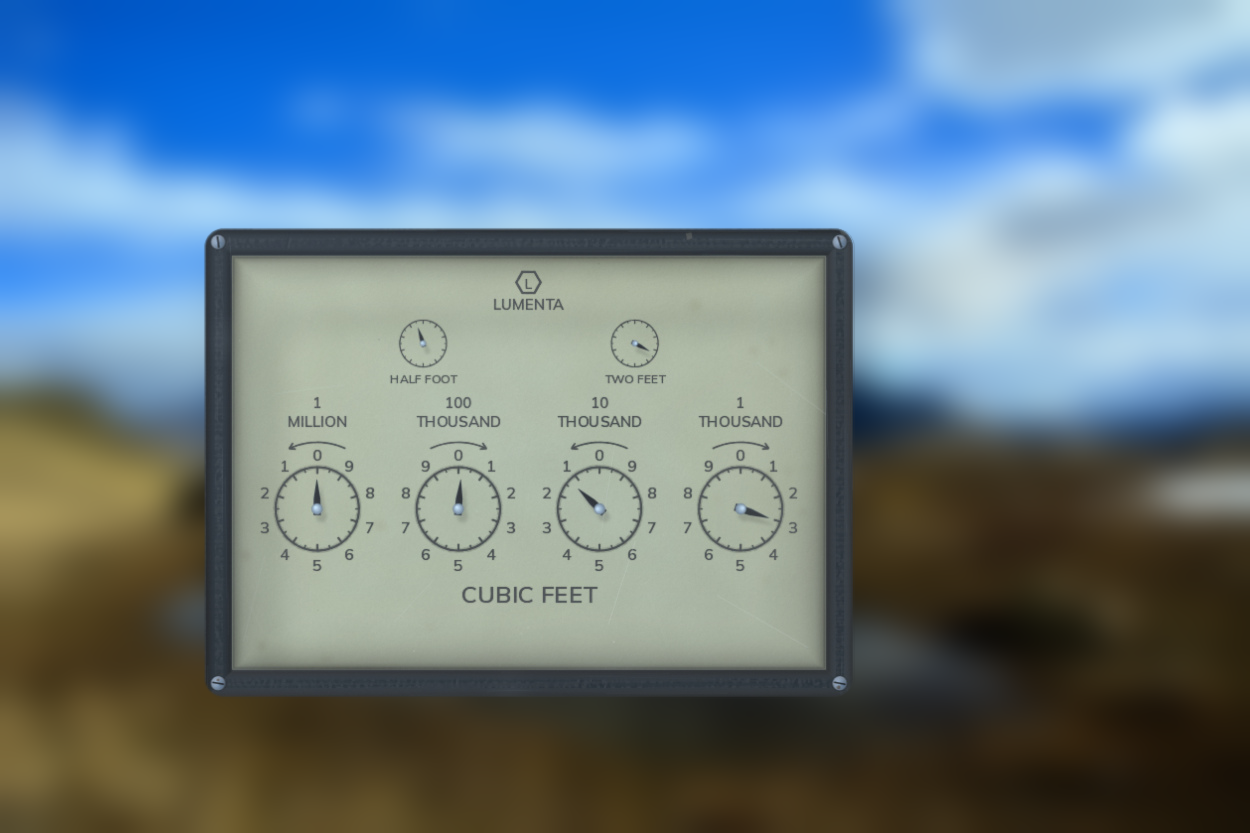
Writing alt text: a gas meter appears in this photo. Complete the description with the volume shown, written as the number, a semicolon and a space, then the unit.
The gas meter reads 1300; ft³
